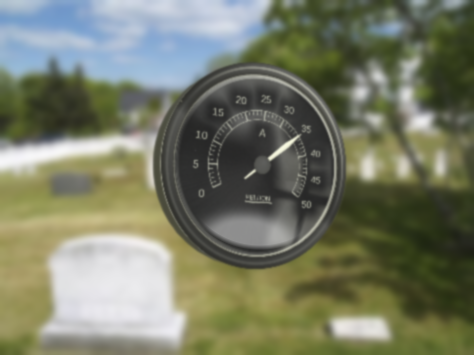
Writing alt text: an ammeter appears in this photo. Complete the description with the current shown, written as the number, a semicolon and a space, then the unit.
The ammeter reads 35; A
